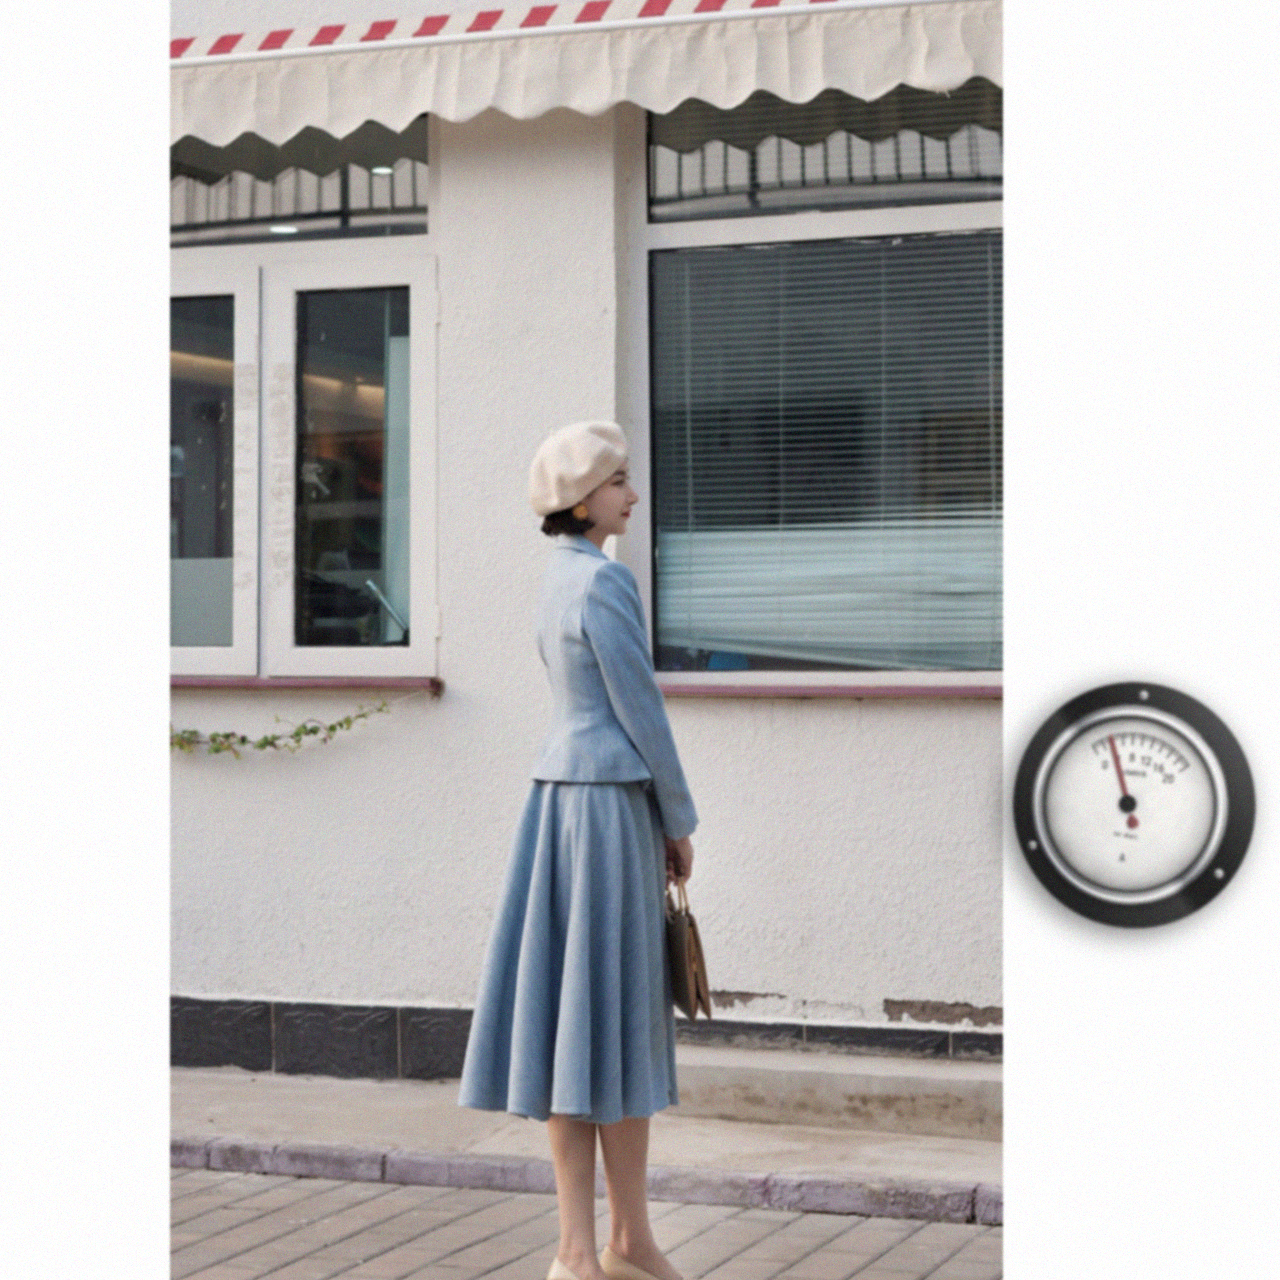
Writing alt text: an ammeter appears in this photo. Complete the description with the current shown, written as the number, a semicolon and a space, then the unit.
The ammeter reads 4; A
